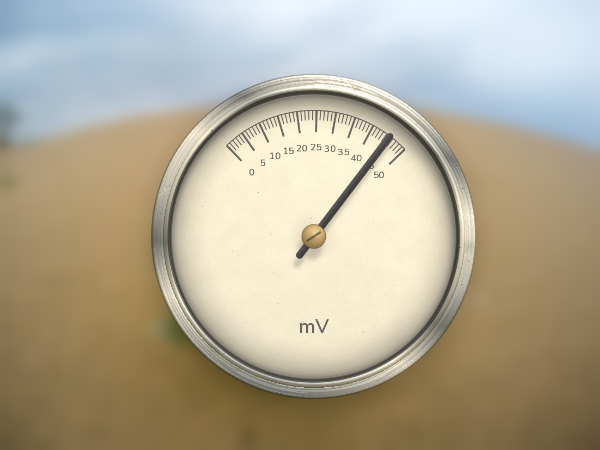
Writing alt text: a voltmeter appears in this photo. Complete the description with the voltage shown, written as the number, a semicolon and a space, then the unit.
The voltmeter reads 45; mV
